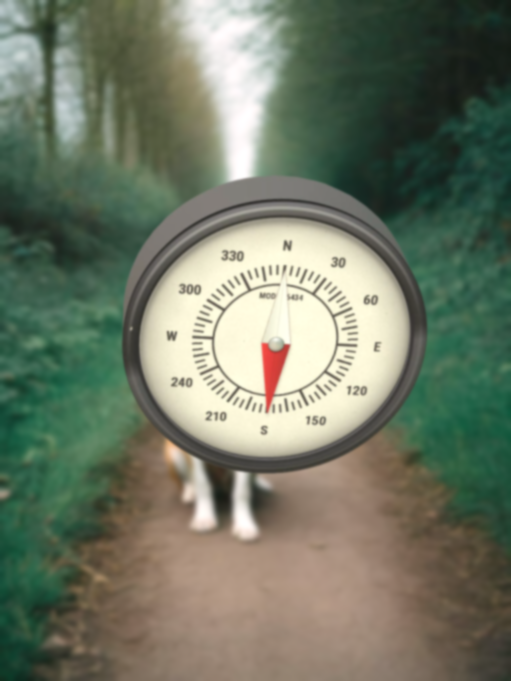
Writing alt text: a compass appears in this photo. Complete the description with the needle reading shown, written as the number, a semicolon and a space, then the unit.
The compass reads 180; °
